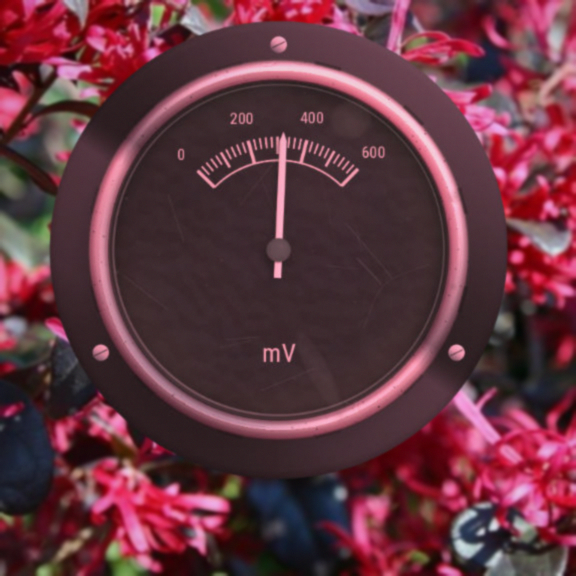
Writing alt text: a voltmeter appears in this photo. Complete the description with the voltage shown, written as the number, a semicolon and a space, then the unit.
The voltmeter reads 320; mV
